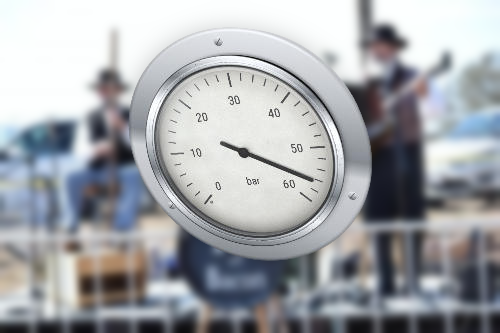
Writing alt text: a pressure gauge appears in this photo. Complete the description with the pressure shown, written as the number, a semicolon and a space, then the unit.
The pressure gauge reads 56; bar
